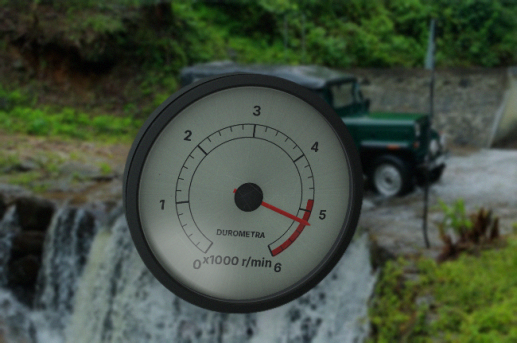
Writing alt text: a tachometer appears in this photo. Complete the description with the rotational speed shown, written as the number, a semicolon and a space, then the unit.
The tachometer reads 5200; rpm
